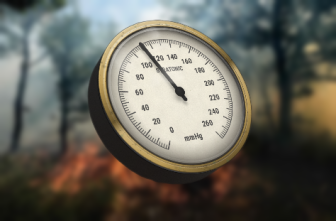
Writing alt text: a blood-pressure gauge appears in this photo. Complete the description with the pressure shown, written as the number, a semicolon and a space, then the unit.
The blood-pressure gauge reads 110; mmHg
